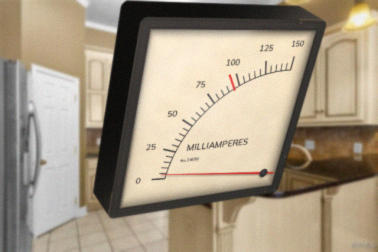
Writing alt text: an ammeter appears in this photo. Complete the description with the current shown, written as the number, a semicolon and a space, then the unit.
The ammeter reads 5; mA
